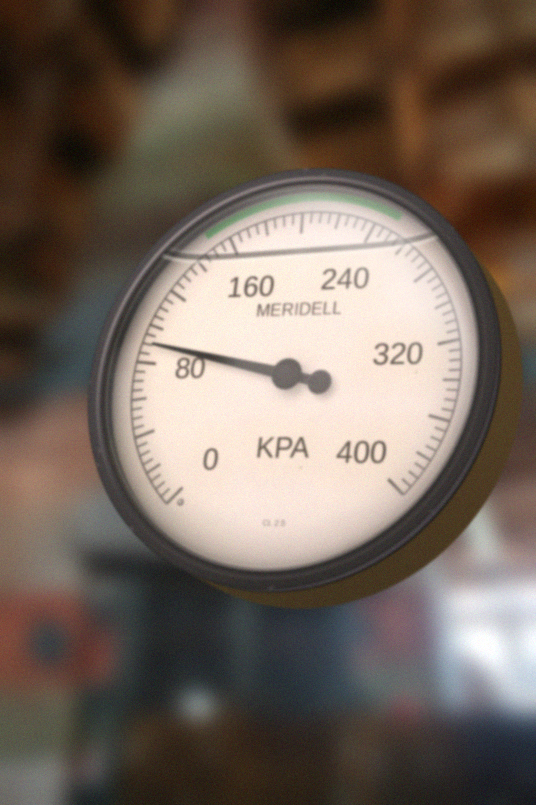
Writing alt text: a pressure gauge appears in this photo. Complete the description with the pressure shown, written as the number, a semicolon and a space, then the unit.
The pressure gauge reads 90; kPa
